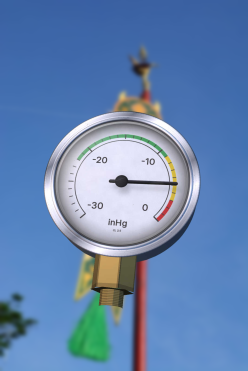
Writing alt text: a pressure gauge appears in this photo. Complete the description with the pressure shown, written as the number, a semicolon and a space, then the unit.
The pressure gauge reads -5; inHg
